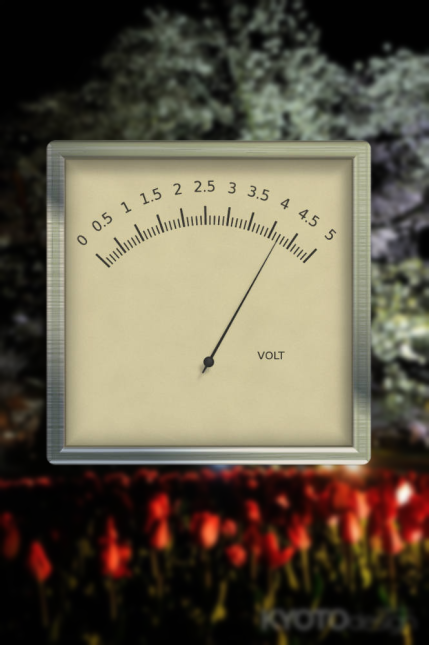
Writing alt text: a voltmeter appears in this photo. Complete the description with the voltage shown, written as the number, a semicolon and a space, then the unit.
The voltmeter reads 4.2; V
